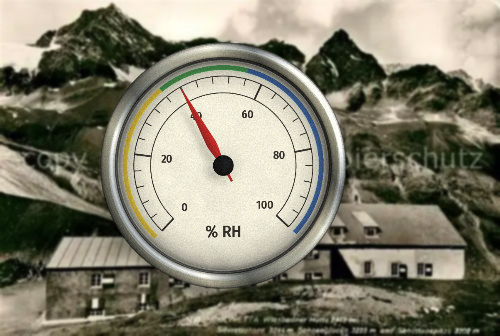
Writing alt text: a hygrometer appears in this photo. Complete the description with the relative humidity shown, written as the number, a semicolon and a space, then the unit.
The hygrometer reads 40; %
